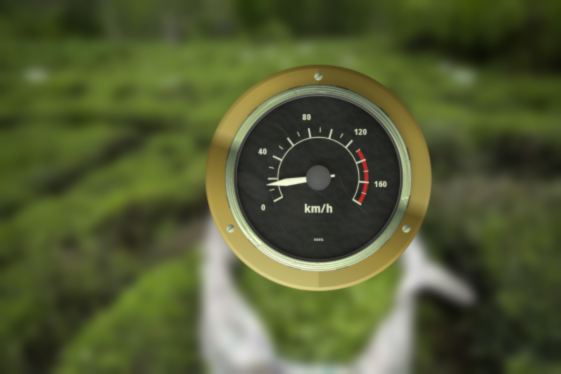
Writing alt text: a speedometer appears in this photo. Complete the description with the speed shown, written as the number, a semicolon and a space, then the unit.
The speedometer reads 15; km/h
